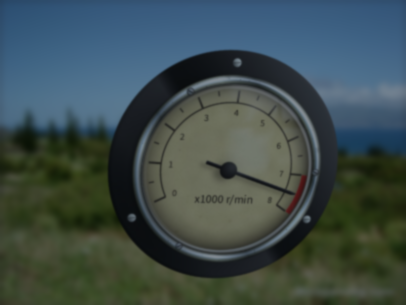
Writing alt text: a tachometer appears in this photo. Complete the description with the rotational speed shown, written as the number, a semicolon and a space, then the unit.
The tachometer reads 7500; rpm
